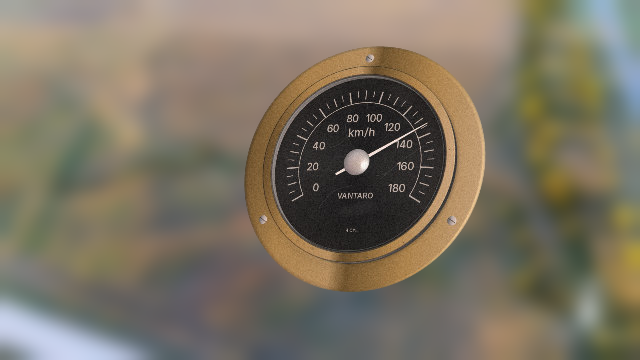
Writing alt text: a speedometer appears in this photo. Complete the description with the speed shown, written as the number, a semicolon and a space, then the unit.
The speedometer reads 135; km/h
